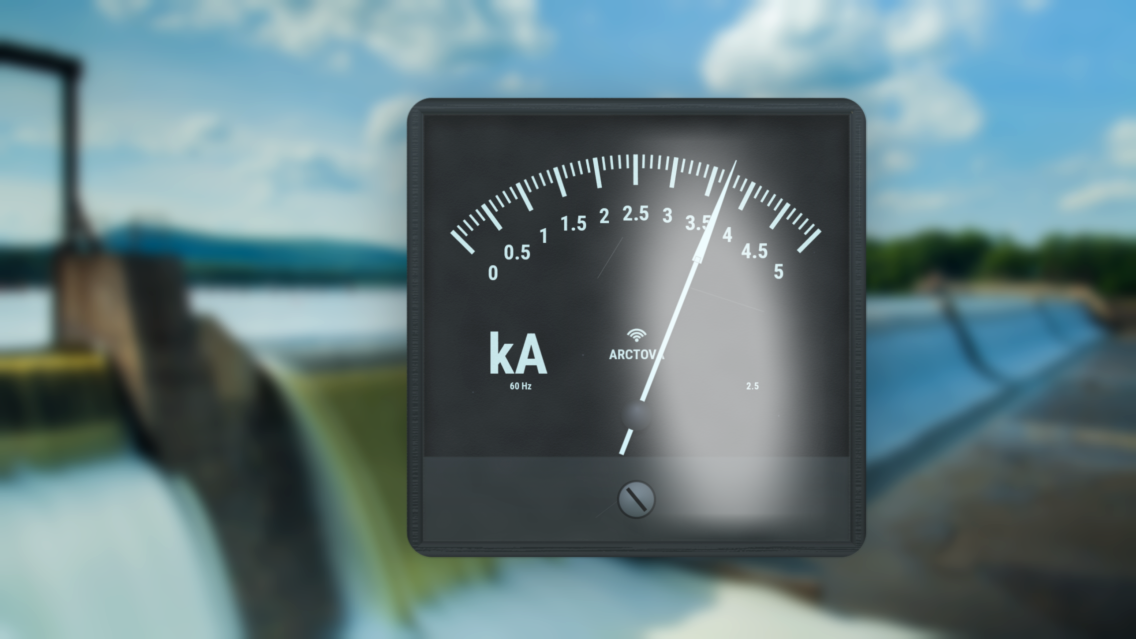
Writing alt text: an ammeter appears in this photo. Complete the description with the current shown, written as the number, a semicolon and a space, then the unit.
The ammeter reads 3.7; kA
